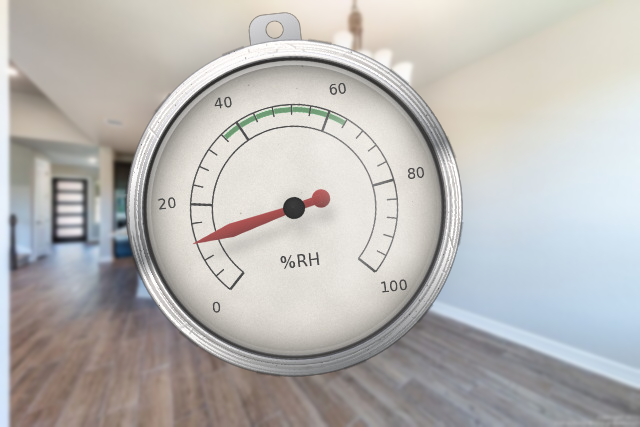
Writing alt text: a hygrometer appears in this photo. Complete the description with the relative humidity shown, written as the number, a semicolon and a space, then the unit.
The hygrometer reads 12; %
